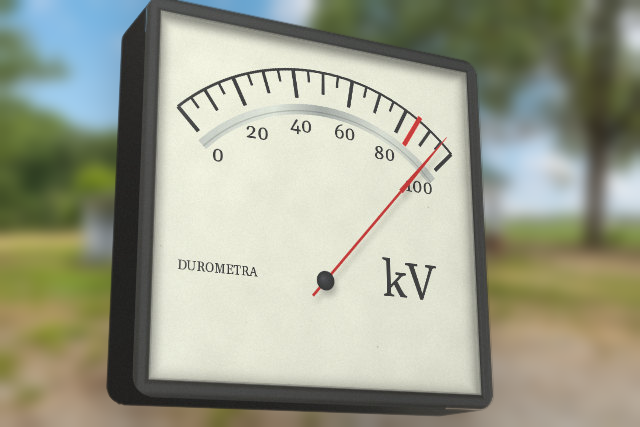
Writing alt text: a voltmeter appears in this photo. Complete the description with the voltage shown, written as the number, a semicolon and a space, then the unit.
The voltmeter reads 95; kV
